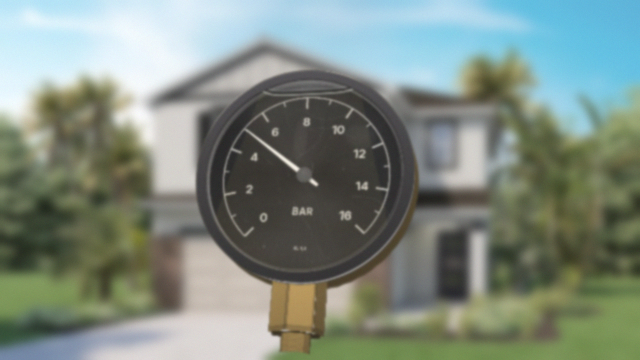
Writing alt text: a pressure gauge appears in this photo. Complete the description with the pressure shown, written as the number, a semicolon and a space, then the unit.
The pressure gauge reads 5; bar
